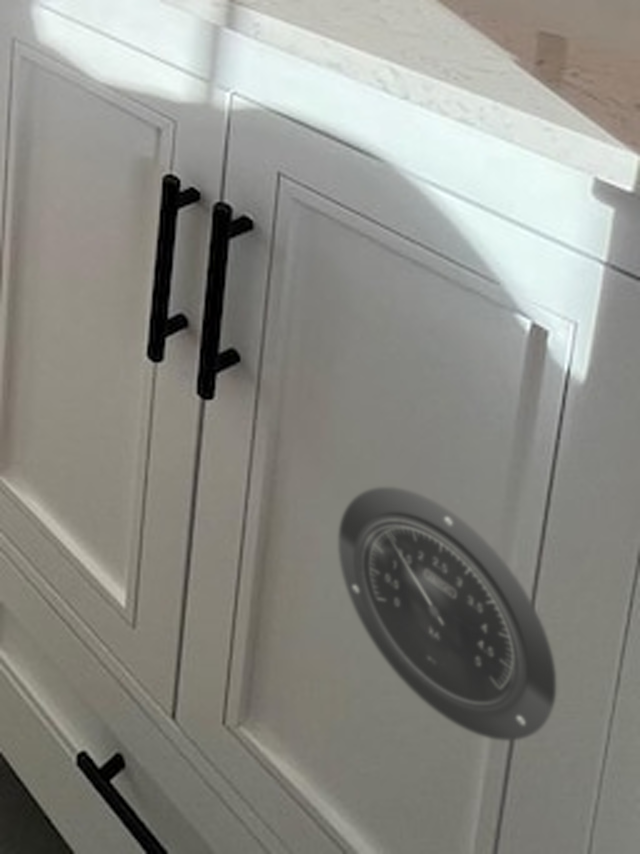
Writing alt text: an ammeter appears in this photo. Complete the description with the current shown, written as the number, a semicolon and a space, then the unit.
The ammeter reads 1.5; kA
